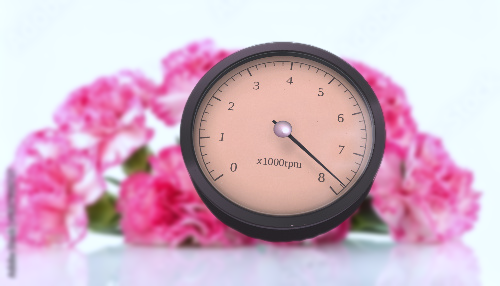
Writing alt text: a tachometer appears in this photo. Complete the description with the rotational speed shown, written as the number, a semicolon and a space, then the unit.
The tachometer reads 7800; rpm
